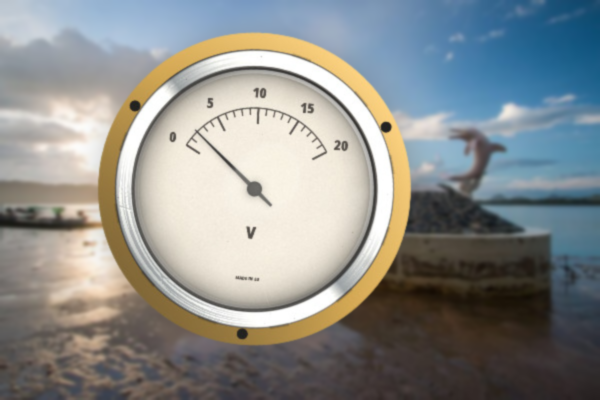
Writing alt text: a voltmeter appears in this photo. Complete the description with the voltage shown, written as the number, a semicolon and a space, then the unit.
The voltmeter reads 2; V
